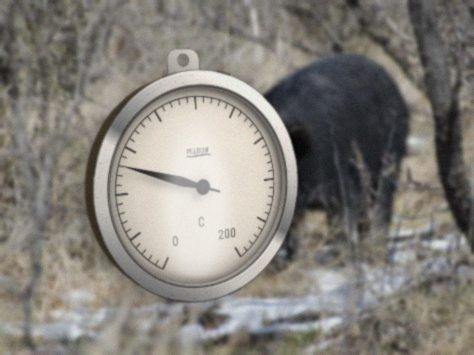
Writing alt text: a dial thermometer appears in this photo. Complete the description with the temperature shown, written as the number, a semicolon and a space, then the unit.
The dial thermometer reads 52; °C
